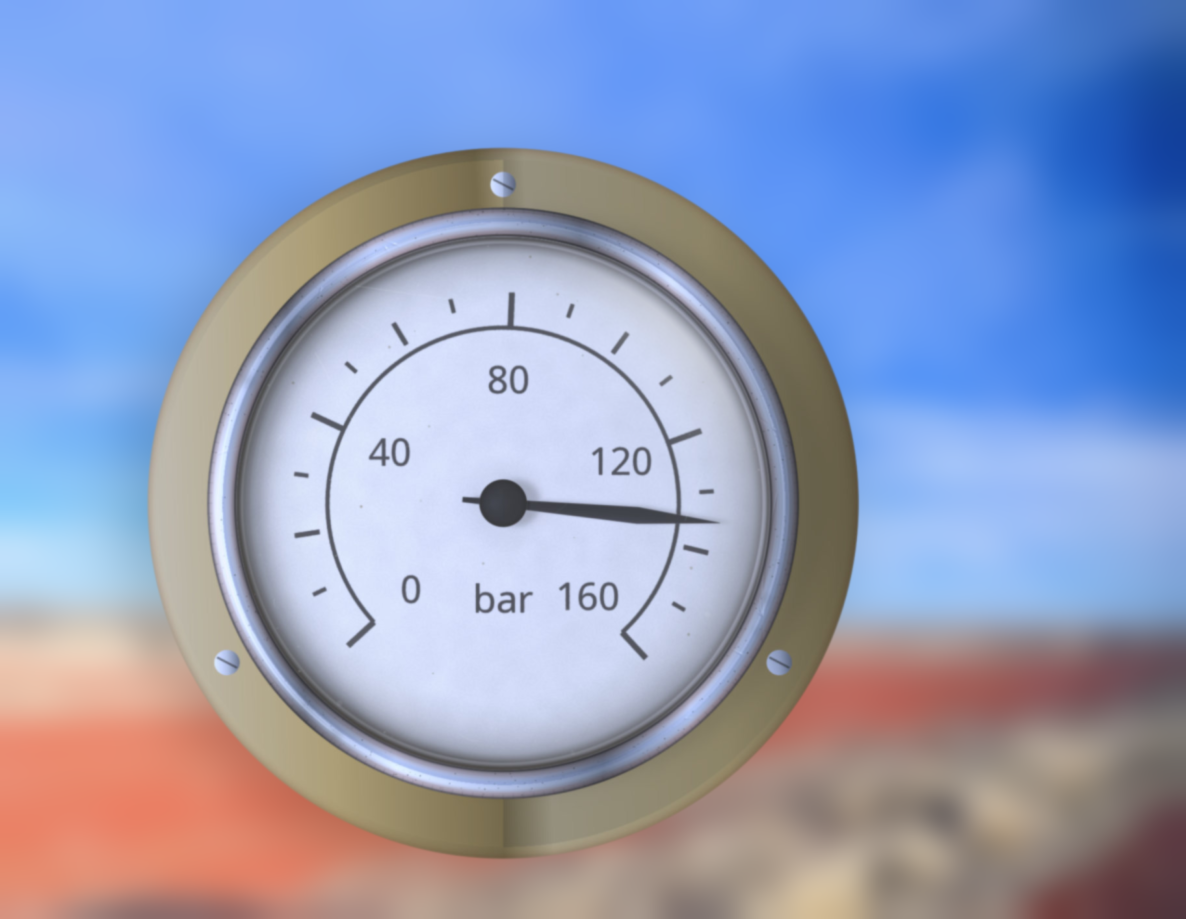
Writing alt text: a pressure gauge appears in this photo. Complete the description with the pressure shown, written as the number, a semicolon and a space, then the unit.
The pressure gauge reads 135; bar
